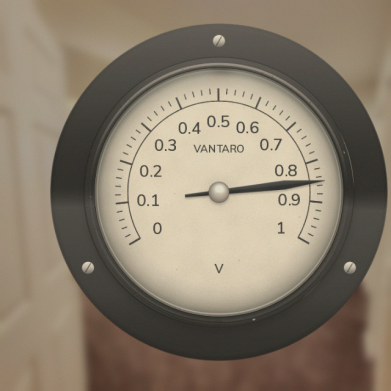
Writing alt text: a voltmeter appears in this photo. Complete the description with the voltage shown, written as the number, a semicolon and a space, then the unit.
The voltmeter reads 0.85; V
